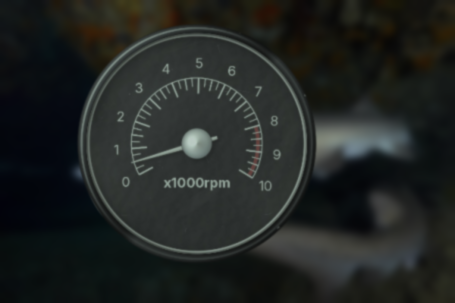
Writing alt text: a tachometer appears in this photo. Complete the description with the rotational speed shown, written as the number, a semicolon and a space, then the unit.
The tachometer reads 500; rpm
